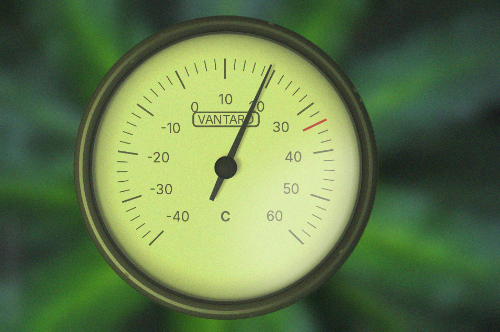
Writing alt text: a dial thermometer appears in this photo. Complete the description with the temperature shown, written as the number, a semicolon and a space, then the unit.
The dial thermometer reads 19; °C
